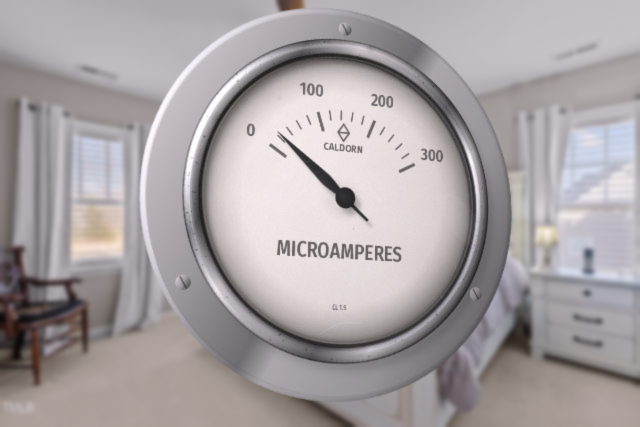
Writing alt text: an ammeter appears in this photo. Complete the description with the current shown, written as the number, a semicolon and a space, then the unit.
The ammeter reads 20; µA
